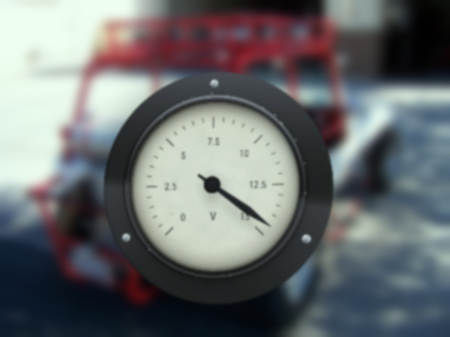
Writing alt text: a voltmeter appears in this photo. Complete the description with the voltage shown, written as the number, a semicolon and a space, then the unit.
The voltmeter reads 14.5; V
